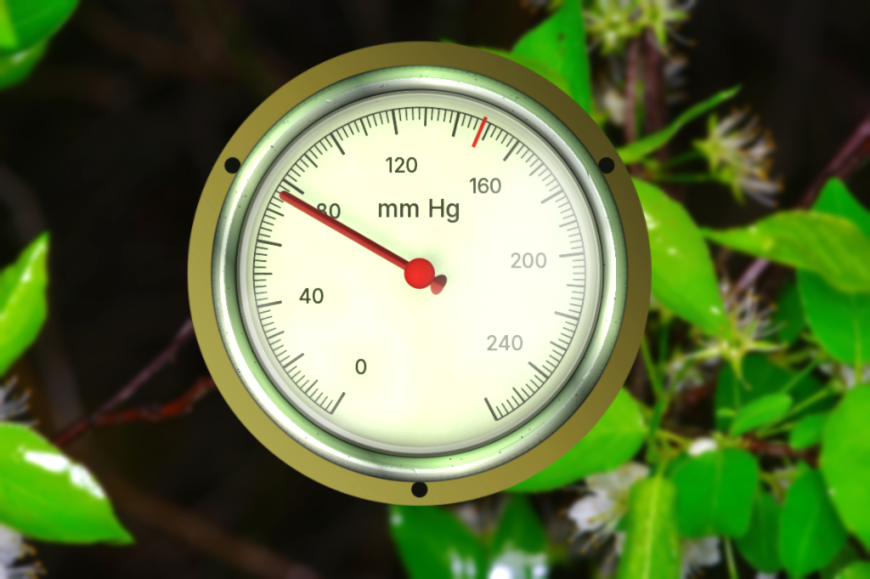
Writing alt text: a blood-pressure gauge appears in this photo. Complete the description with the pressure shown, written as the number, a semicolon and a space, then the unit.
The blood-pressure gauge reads 76; mmHg
